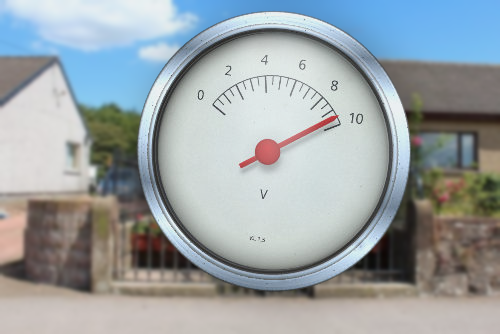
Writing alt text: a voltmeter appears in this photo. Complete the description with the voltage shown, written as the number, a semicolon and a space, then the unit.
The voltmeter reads 9.5; V
